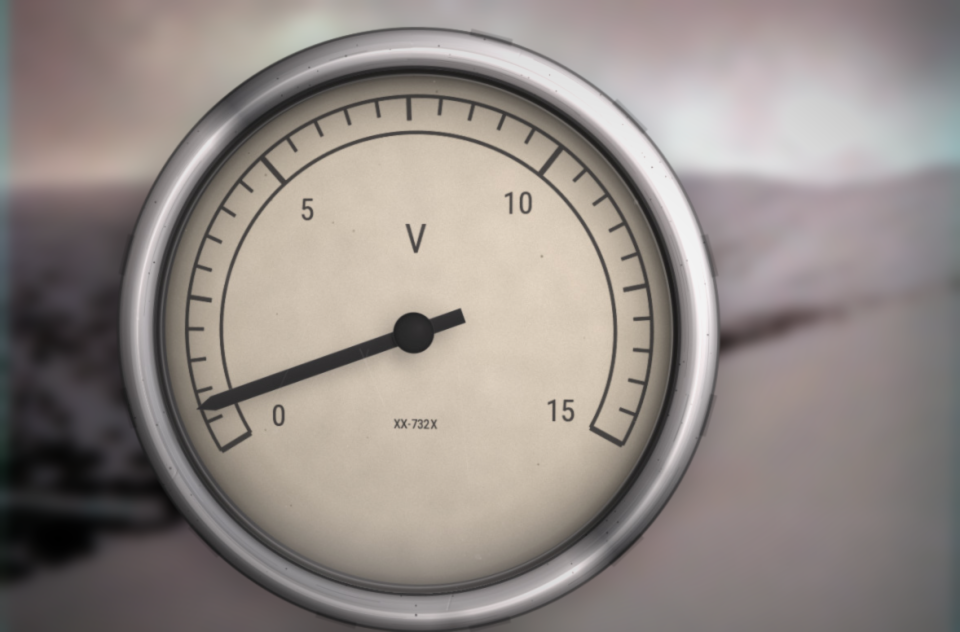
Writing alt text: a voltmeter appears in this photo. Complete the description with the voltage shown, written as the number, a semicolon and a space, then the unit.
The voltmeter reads 0.75; V
